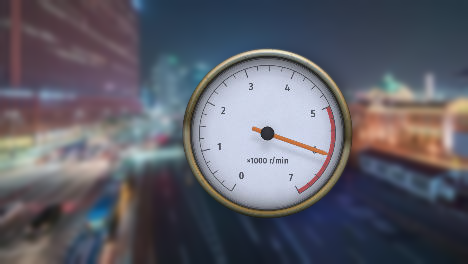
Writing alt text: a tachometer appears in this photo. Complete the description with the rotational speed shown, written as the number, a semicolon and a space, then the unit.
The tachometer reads 6000; rpm
